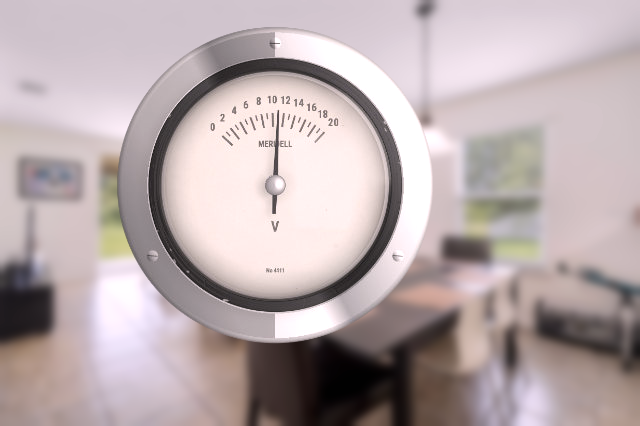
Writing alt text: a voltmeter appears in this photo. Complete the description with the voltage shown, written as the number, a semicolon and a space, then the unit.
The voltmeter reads 11; V
